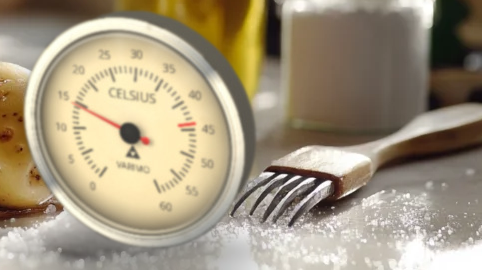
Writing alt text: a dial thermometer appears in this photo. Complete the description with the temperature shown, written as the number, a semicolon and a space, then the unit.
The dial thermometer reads 15; °C
